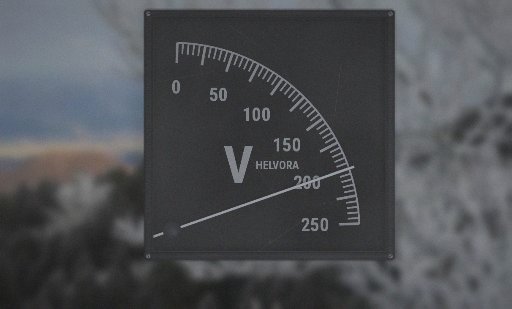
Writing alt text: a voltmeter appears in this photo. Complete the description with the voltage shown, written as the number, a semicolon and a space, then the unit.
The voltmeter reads 200; V
